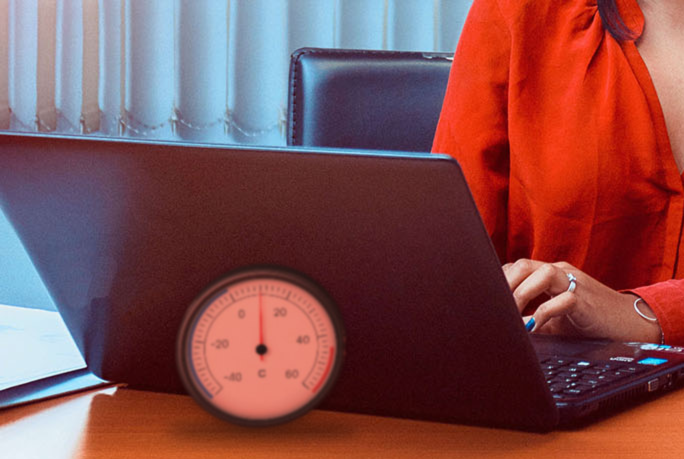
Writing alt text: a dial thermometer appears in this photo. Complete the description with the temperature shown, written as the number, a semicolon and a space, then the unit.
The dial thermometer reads 10; °C
